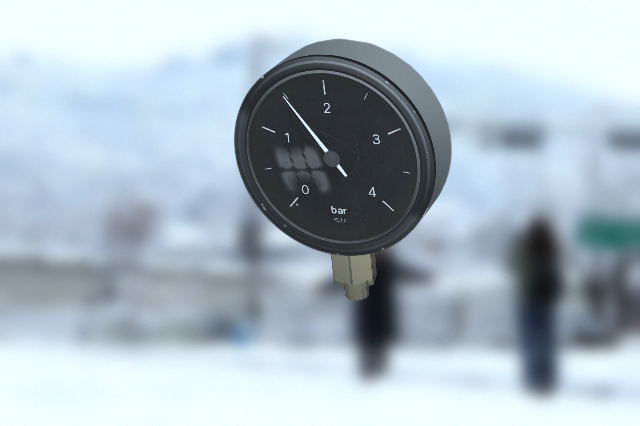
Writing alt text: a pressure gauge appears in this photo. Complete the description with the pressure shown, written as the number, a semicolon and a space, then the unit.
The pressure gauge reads 1.5; bar
